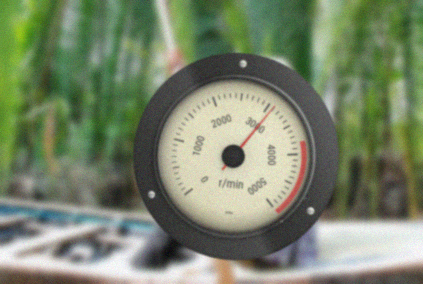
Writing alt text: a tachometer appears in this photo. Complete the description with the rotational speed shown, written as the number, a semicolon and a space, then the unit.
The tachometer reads 3100; rpm
